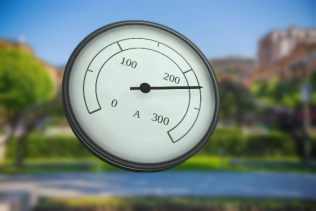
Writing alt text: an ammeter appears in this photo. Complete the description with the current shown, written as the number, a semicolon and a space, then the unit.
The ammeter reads 225; A
